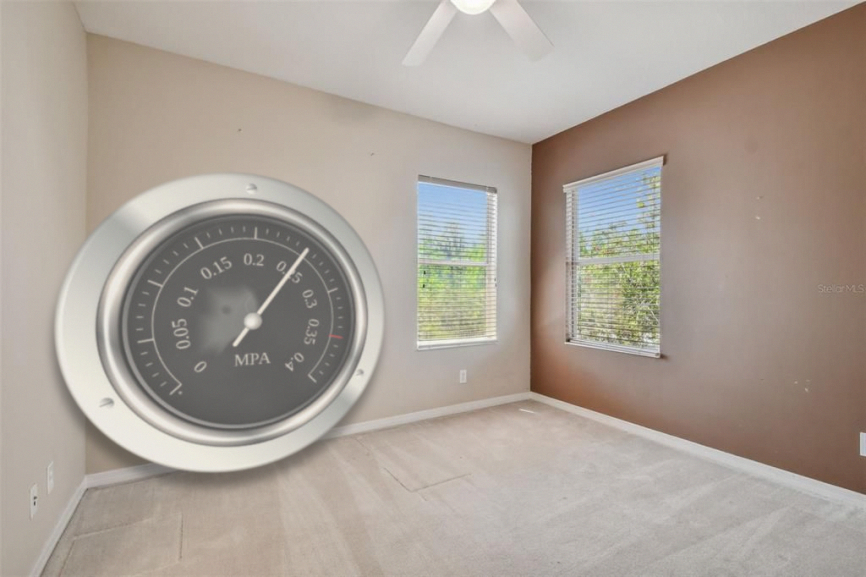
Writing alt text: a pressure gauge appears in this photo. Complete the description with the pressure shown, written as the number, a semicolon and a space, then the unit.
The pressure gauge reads 0.25; MPa
